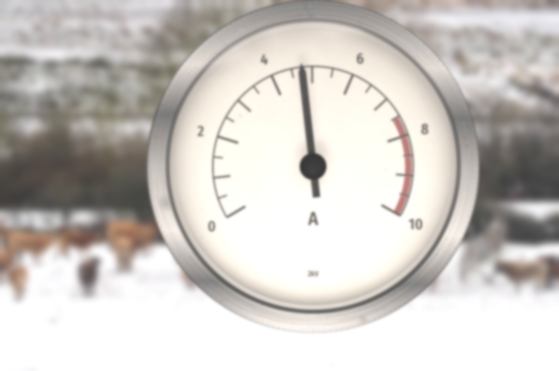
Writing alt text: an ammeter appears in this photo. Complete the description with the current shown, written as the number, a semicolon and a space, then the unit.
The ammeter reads 4.75; A
